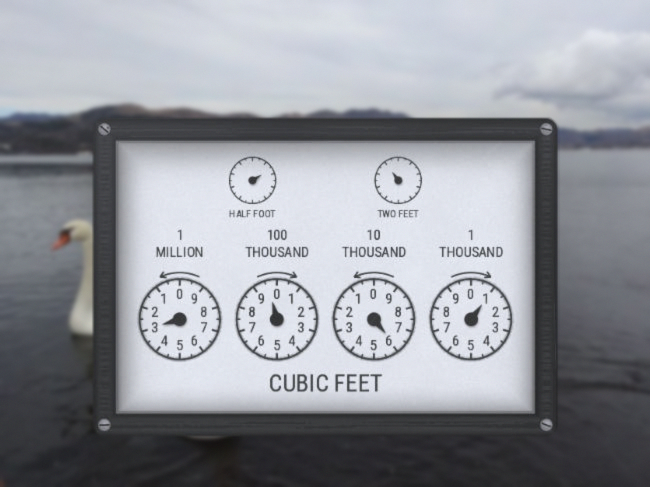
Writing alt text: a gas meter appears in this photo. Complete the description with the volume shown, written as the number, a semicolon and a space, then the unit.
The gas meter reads 296100; ft³
